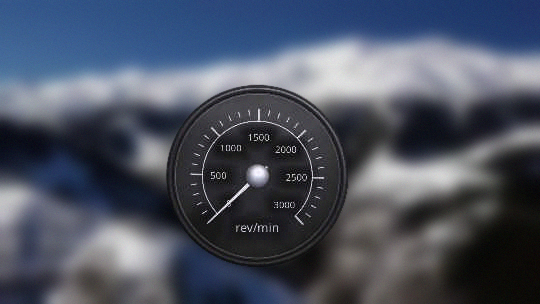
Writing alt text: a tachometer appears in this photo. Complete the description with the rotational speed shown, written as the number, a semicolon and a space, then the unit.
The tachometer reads 0; rpm
